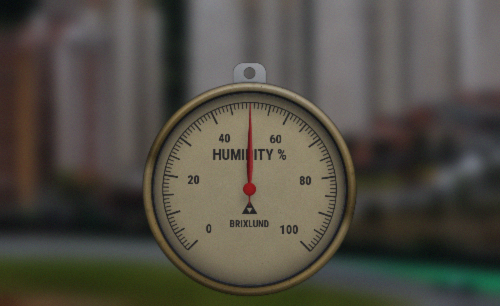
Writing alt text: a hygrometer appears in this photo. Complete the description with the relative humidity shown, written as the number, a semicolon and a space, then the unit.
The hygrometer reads 50; %
